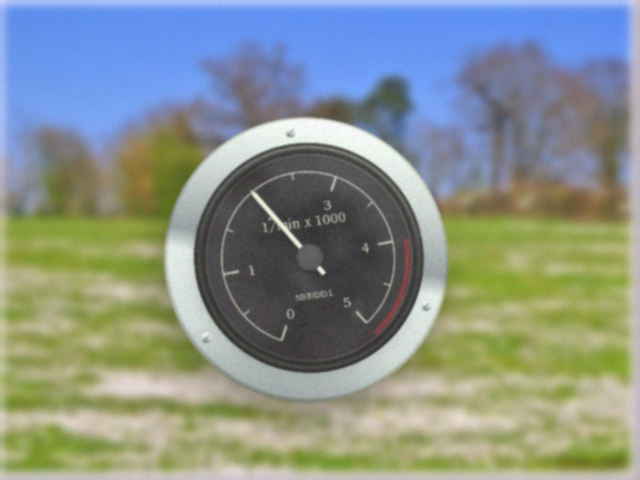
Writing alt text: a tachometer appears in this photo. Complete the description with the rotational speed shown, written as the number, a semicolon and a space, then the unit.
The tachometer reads 2000; rpm
